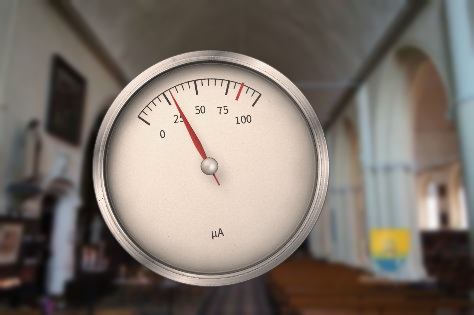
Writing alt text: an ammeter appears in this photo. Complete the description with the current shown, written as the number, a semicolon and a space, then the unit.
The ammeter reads 30; µA
